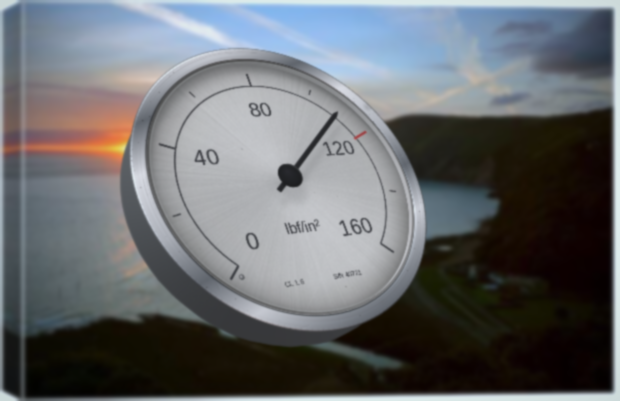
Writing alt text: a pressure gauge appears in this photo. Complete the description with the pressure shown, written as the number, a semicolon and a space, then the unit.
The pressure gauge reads 110; psi
